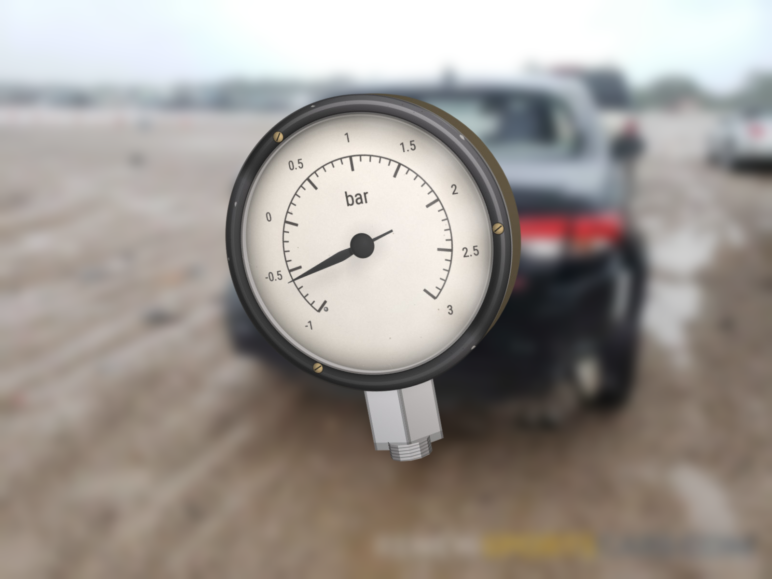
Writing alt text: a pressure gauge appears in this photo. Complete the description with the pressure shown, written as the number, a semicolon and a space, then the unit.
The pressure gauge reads -0.6; bar
